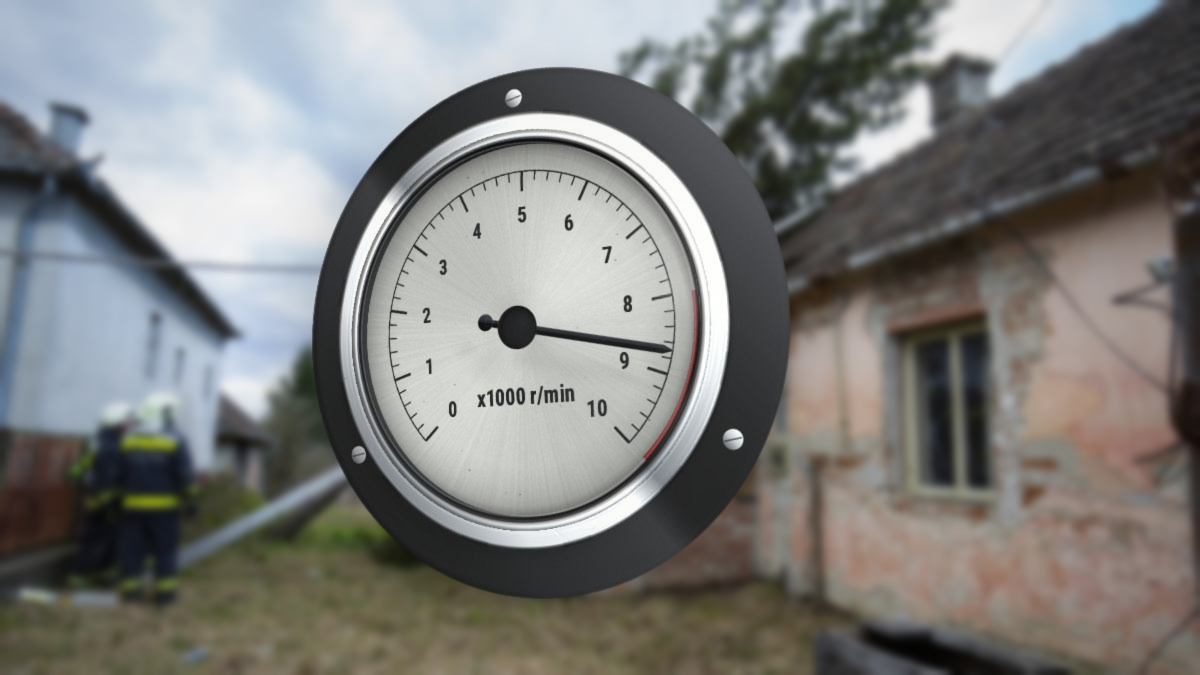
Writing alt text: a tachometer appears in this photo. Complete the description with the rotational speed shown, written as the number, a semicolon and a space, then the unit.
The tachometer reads 8700; rpm
